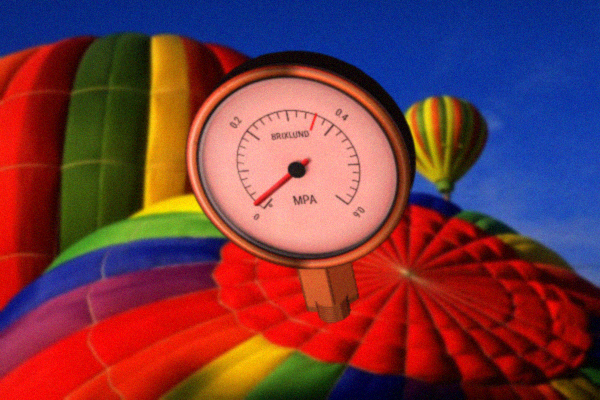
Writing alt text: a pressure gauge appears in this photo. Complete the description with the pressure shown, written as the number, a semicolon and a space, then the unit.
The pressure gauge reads 0.02; MPa
